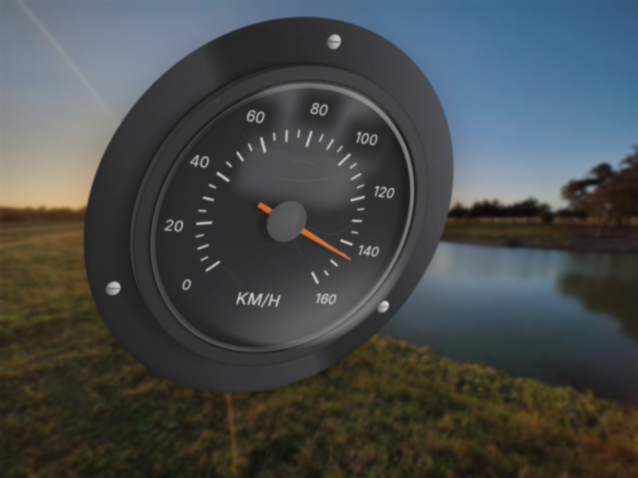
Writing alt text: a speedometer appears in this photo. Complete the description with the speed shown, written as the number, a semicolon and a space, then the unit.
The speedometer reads 145; km/h
